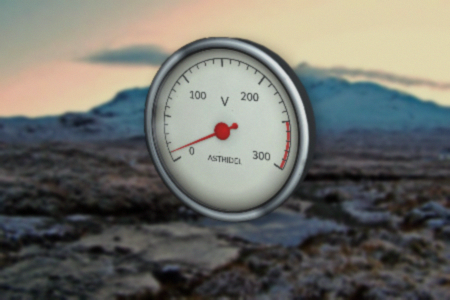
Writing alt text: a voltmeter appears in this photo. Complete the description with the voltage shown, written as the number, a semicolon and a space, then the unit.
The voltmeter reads 10; V
